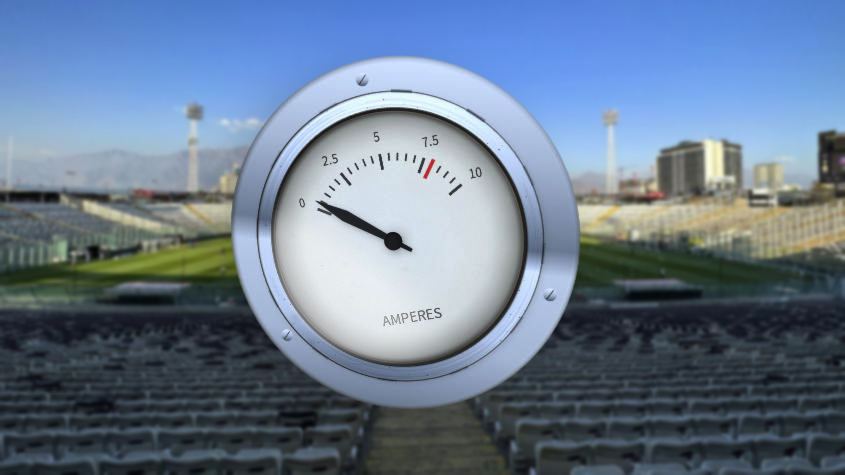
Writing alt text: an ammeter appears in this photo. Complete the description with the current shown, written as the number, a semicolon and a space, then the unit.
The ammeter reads 0.5; A
